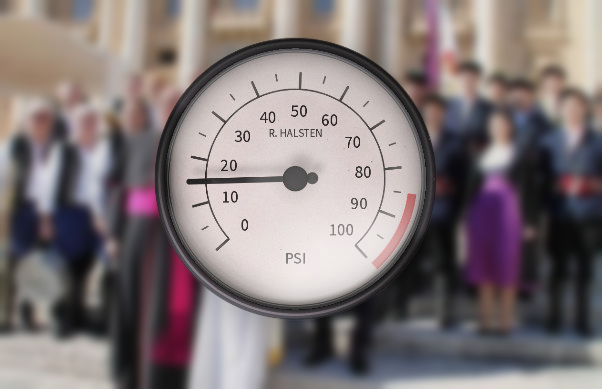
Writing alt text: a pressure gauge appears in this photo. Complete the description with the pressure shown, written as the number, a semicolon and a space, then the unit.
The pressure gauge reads 15; psi
